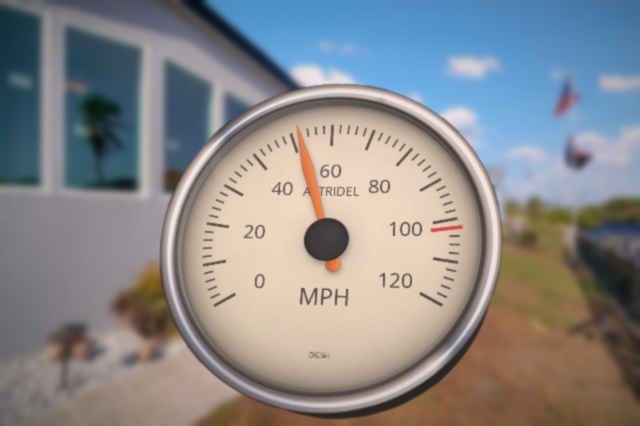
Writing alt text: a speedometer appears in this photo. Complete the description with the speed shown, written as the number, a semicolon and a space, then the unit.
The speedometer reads 52; mph
